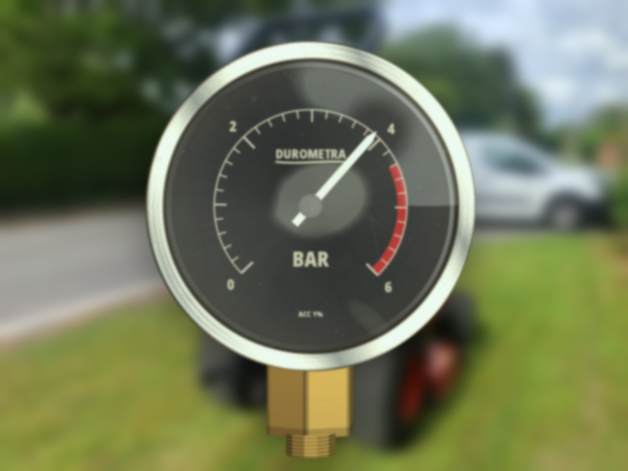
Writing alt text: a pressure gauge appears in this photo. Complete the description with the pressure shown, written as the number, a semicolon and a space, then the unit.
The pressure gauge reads 3.9; bar
